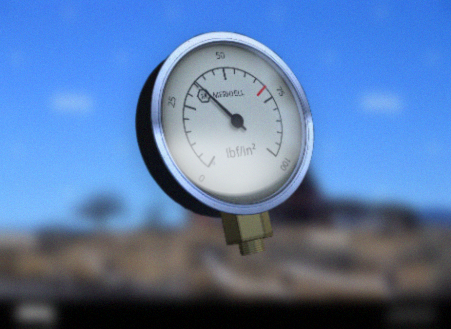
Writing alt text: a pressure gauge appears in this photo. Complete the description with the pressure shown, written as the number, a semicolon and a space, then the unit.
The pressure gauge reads 35; psi
